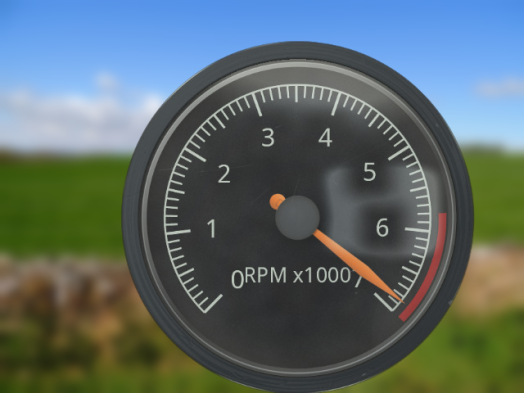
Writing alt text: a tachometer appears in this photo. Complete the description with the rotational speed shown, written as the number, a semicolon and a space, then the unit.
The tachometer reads 6850; rpm
